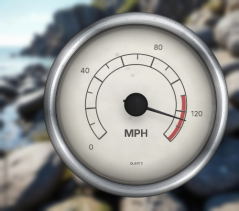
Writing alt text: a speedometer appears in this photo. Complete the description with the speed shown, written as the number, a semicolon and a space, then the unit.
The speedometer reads 125; mph
